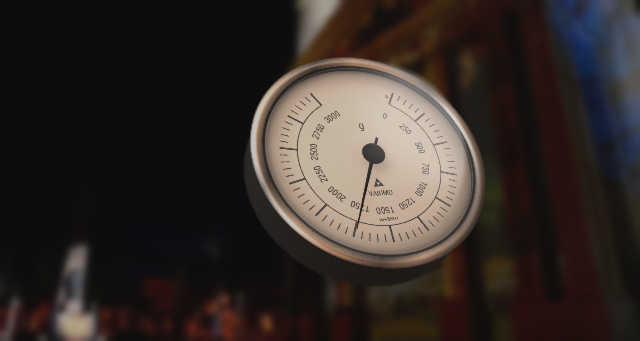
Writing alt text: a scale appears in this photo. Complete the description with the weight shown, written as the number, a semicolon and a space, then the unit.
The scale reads 1750; g
